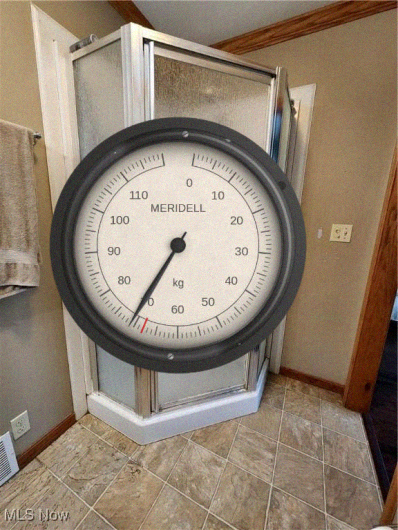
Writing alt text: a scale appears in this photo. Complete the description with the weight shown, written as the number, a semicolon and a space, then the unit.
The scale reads 71; kg
